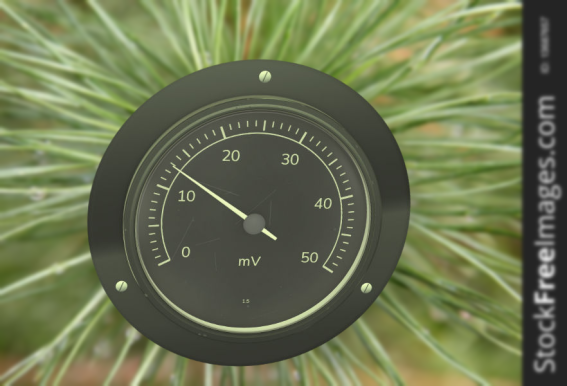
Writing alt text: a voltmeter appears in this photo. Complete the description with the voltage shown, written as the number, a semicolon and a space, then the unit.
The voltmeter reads 13; mV
